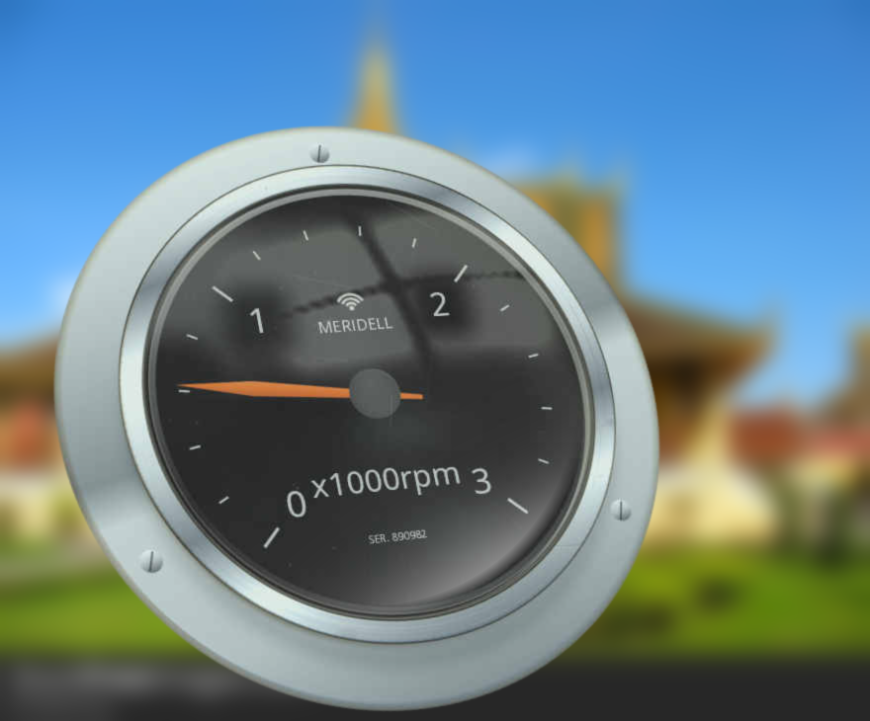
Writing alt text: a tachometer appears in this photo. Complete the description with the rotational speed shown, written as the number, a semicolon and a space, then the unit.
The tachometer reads 600; rpm
